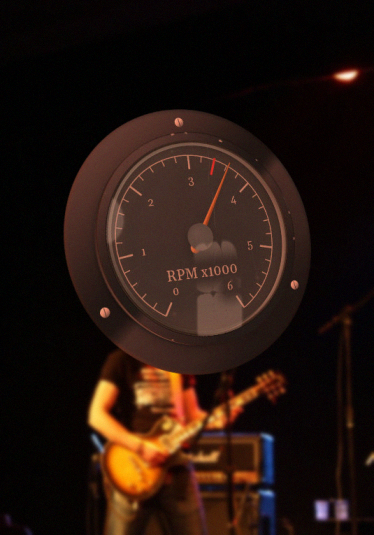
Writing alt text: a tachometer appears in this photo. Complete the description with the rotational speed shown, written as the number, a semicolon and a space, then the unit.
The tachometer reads 3600; rpm
